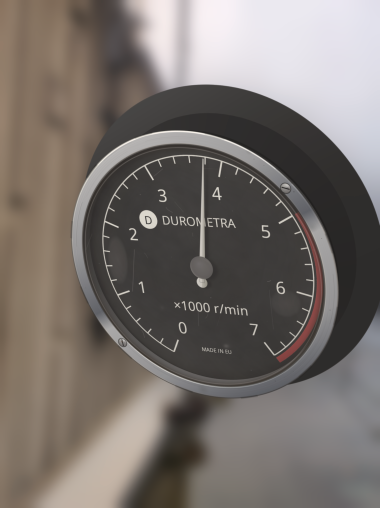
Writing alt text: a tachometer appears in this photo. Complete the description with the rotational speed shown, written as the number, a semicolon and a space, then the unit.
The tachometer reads 3800; rpm
